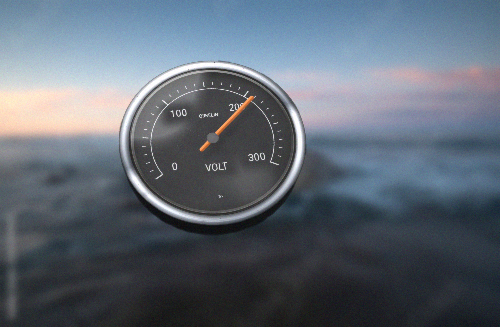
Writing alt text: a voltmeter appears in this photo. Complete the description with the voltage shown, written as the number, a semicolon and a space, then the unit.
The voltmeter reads 210; V
